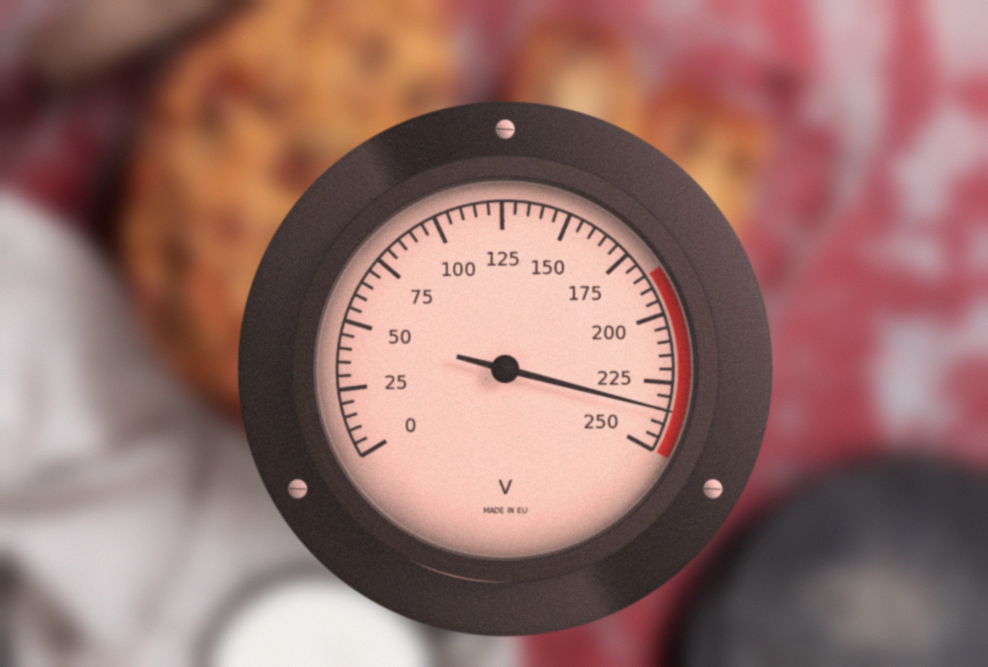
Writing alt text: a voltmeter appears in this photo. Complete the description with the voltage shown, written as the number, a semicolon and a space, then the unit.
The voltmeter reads 235; V
